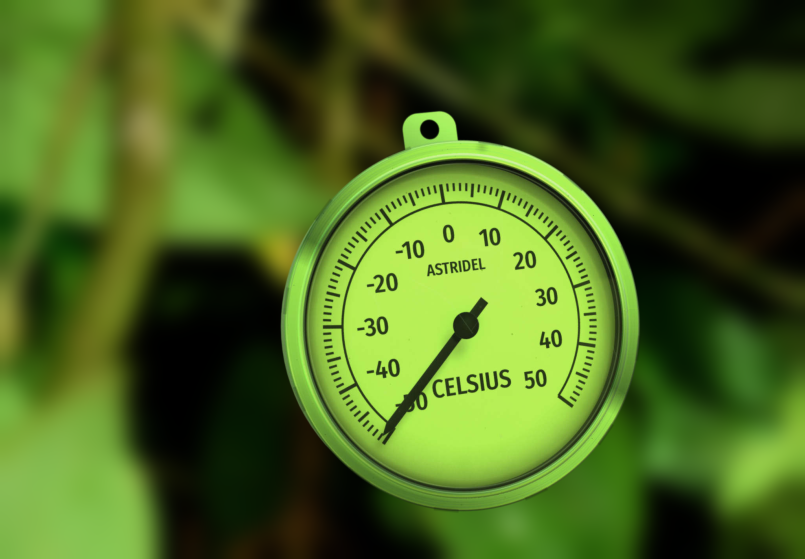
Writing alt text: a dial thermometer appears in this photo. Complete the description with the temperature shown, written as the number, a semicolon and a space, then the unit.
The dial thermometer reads -49; °C
